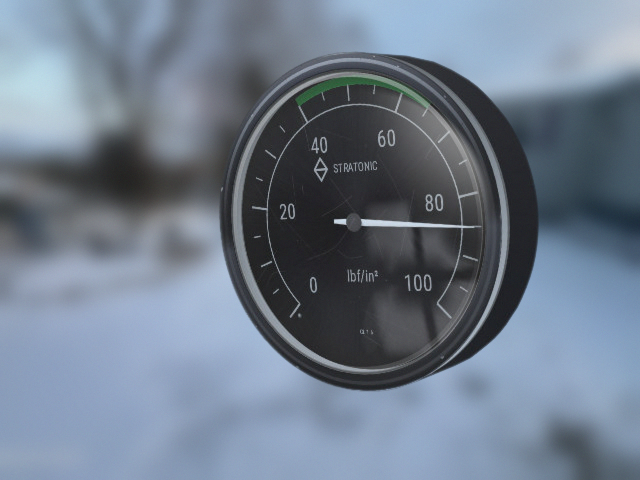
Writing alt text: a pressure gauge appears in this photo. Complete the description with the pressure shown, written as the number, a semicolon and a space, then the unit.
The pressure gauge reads 85; psi
